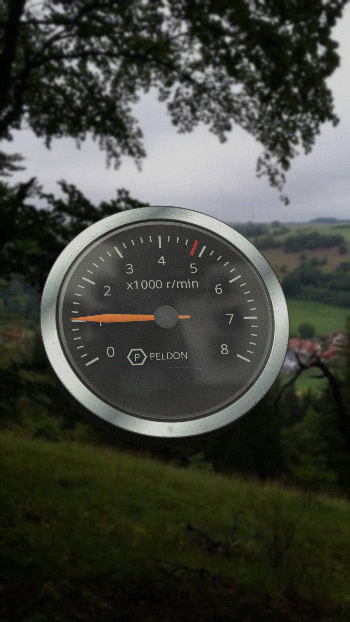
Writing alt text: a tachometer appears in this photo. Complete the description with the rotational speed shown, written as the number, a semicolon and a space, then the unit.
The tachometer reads 1000; rpm
